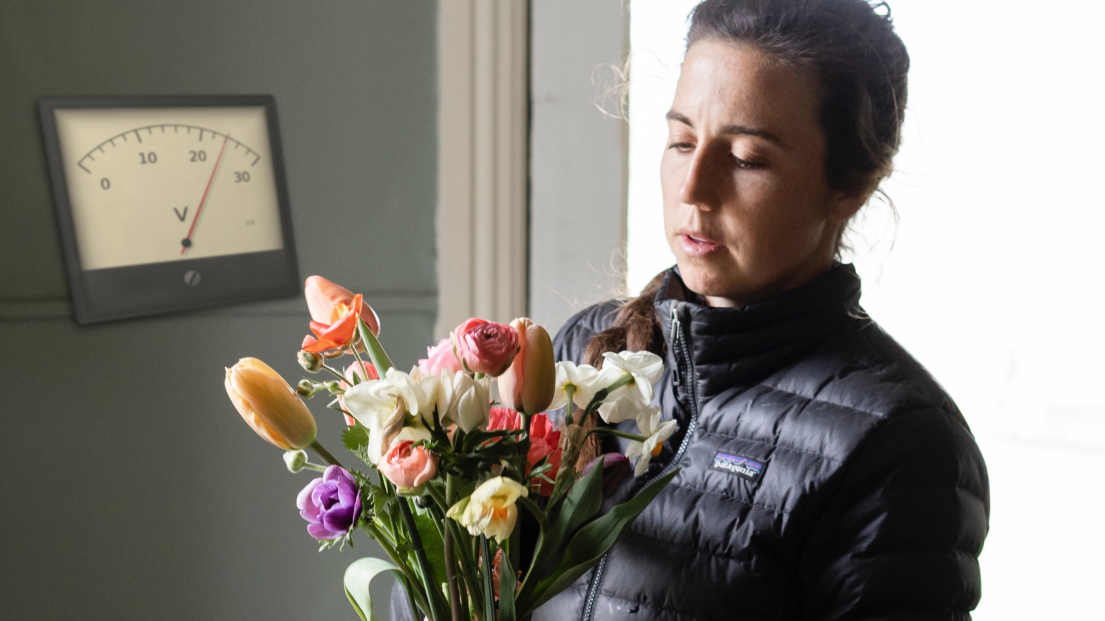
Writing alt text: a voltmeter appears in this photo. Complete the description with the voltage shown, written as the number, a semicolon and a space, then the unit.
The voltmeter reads 24; V
